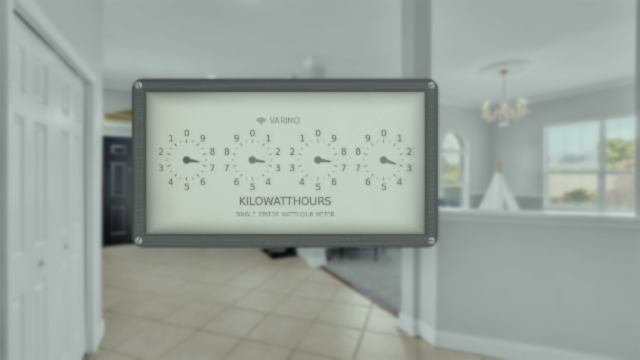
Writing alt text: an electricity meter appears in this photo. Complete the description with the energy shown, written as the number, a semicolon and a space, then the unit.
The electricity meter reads 7273; kWh
